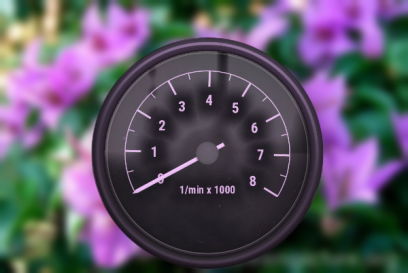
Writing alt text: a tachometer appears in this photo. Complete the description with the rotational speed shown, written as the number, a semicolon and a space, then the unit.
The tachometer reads 0; rpm
